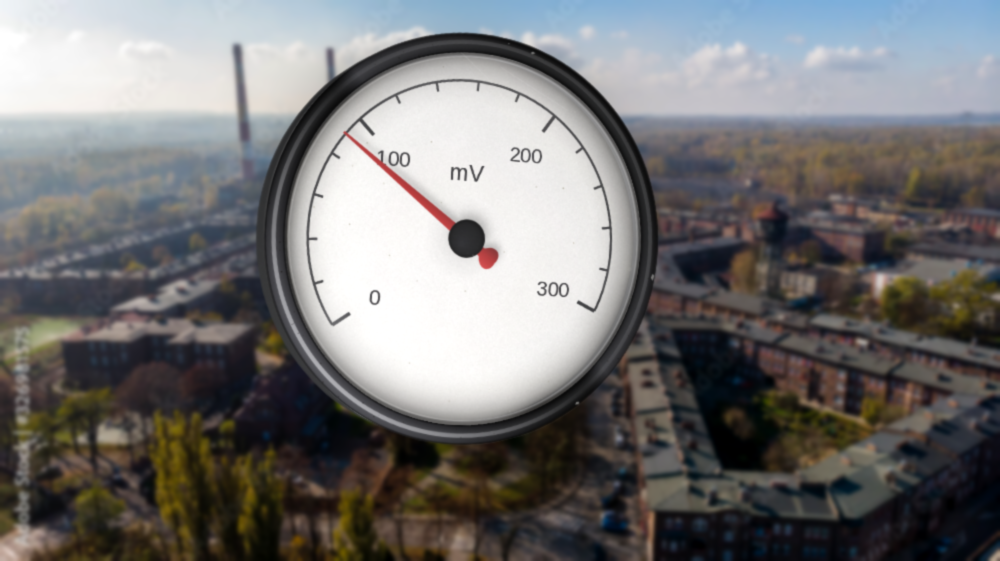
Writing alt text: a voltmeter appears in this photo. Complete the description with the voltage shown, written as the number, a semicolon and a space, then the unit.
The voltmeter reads 90; mV
